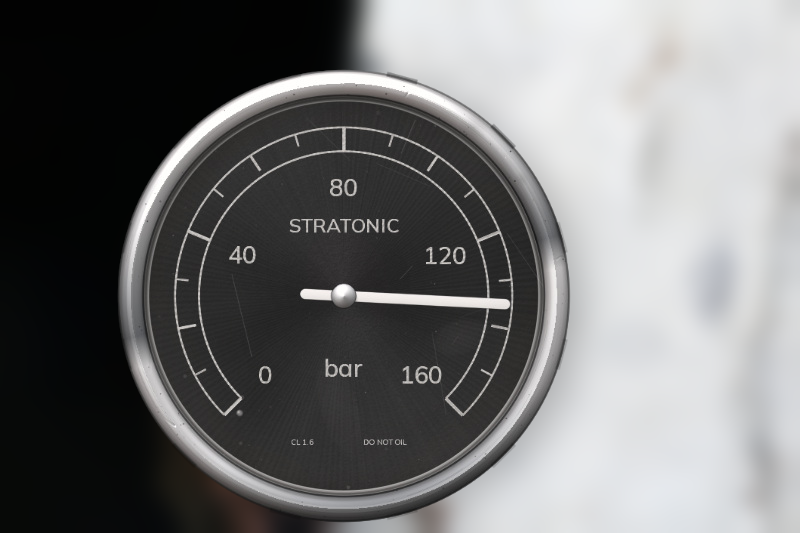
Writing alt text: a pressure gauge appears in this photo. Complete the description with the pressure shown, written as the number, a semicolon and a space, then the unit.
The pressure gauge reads 135; bar
